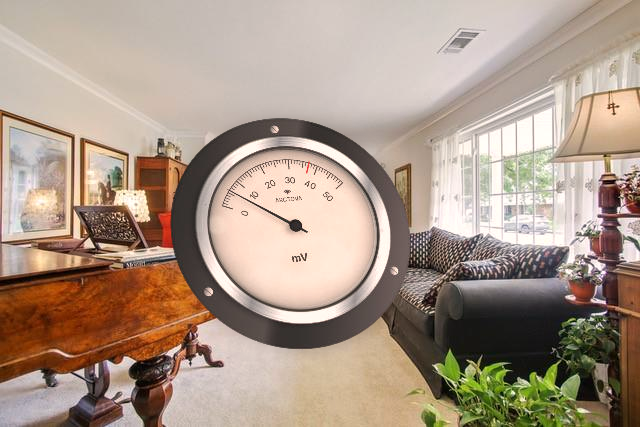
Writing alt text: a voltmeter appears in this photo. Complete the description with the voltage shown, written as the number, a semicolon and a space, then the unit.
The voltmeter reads 5; mV
